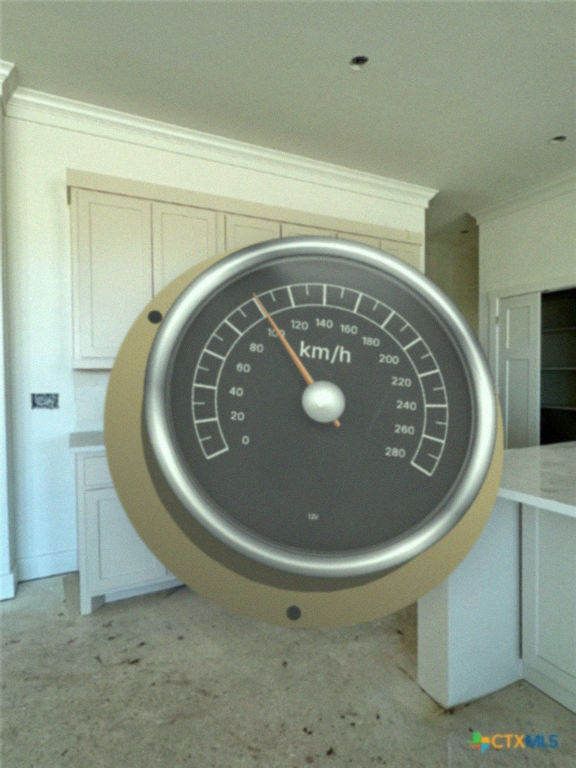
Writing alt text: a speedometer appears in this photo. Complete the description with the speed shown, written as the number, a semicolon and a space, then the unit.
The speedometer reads 100; km/h
